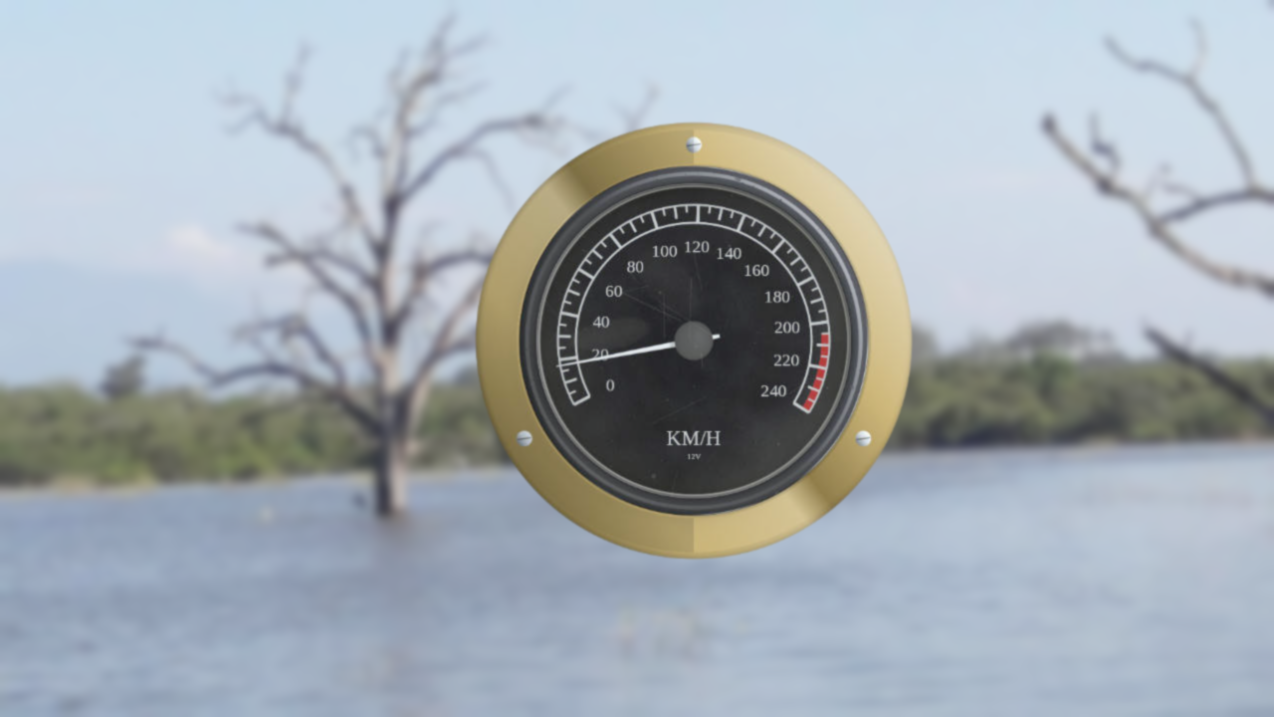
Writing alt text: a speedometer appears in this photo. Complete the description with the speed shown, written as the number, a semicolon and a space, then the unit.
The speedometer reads 17.5; km/h
